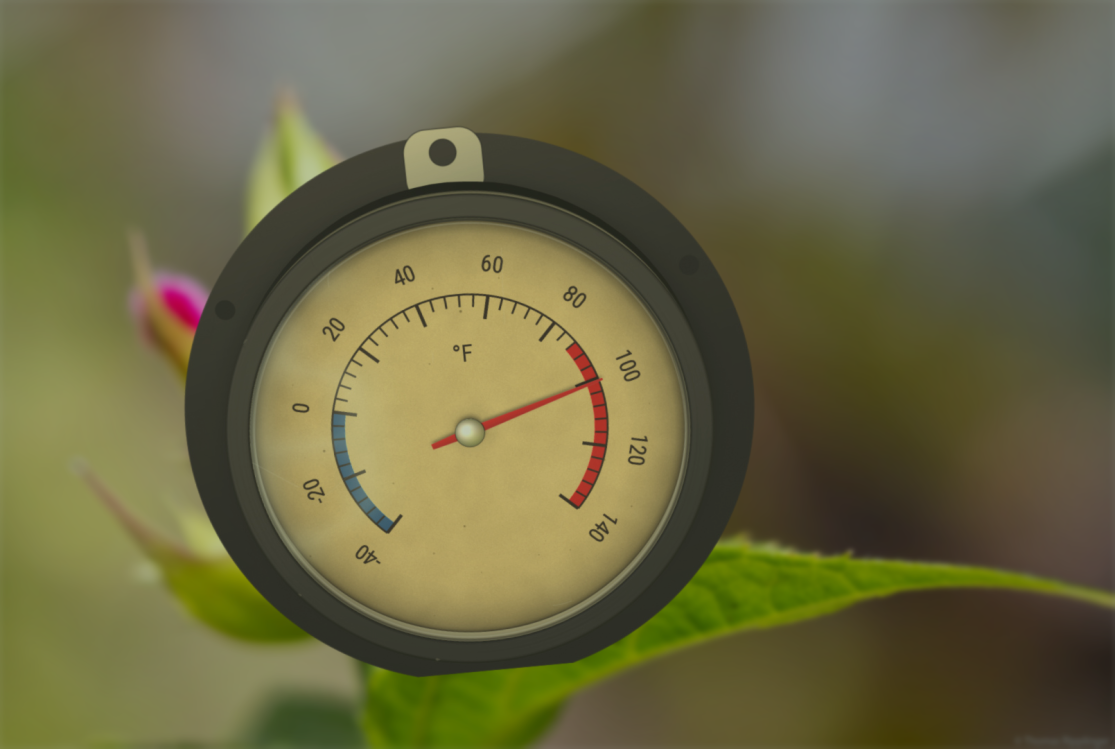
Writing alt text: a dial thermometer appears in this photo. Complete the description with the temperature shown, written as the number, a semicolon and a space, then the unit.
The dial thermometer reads 100; °F
